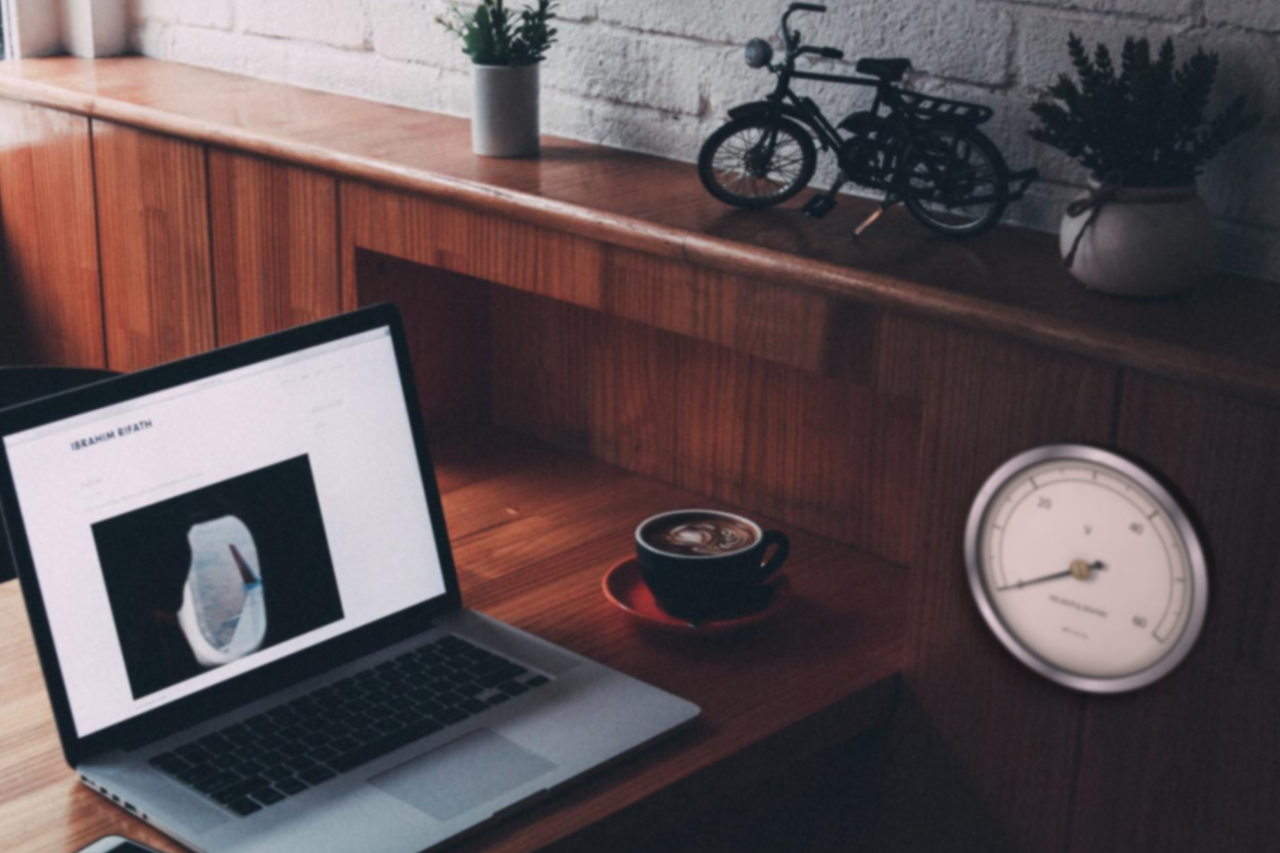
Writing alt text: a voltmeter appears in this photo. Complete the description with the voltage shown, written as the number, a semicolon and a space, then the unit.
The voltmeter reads 0; V
